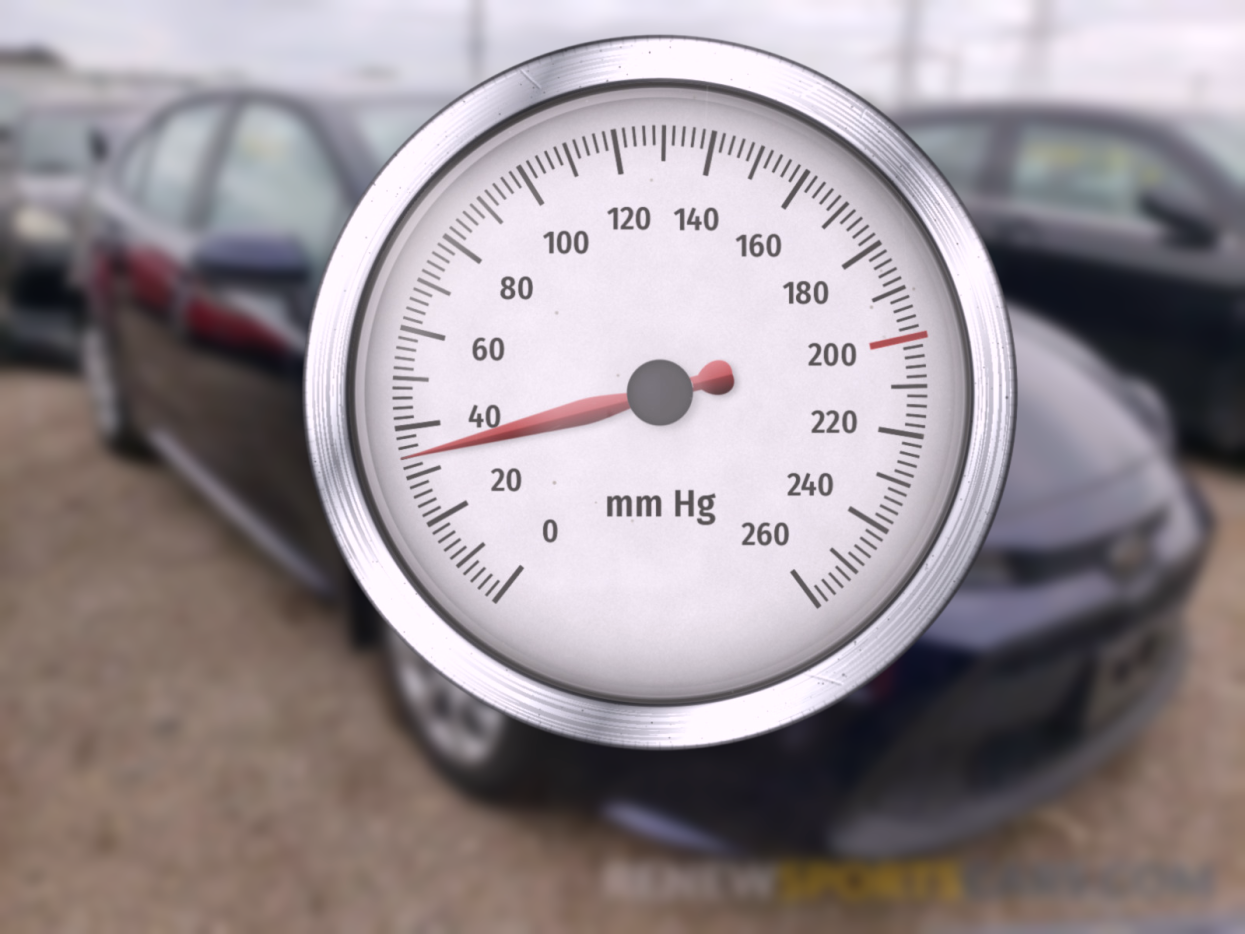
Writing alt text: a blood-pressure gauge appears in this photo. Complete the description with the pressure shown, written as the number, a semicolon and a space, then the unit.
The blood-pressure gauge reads 34; mmHg
